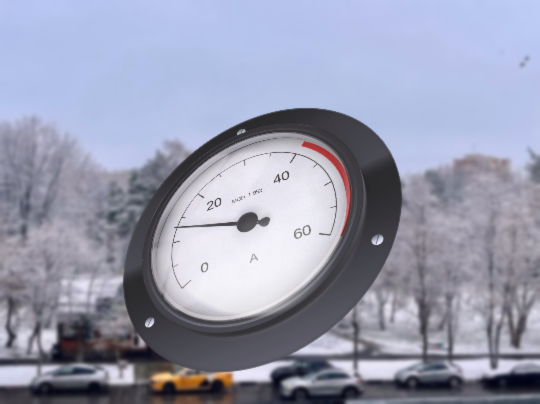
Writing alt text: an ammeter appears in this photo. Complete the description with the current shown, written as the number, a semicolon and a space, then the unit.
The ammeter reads 12.5; A
